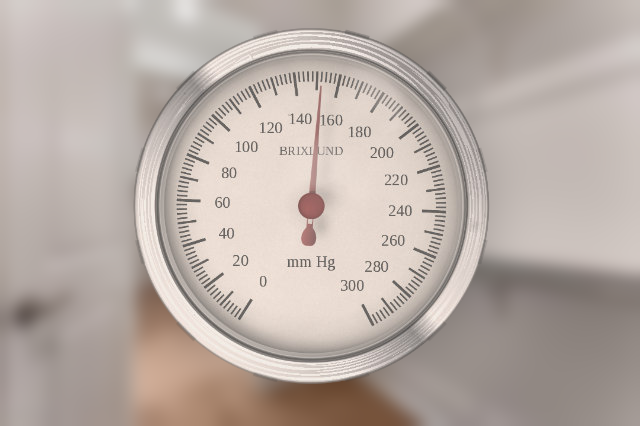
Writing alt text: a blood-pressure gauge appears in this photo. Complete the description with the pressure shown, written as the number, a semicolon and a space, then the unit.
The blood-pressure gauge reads 152; mmHg
